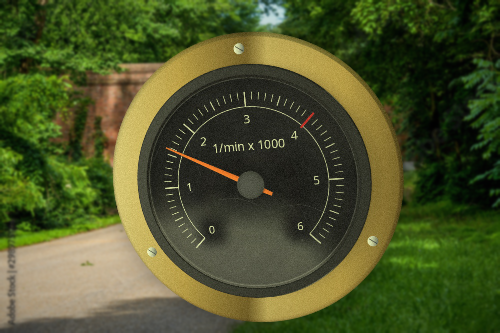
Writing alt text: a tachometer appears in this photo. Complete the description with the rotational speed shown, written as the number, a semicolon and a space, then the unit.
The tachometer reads 1600; rpm
